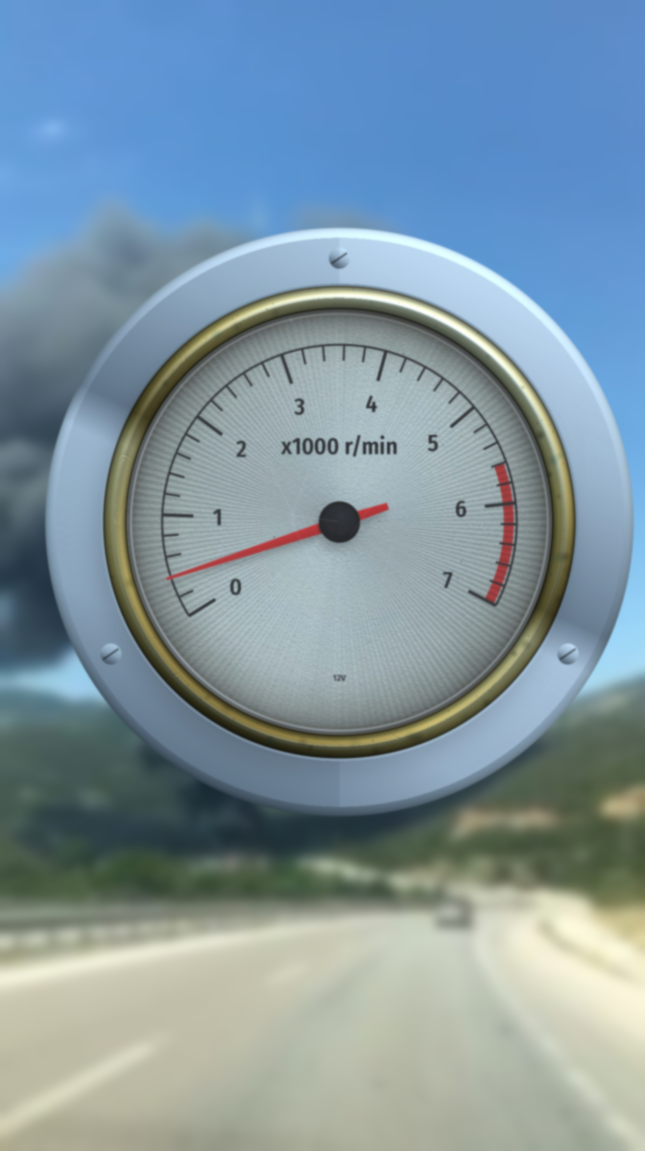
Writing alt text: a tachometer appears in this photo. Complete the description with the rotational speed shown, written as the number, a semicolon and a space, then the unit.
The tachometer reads 400; rpm
